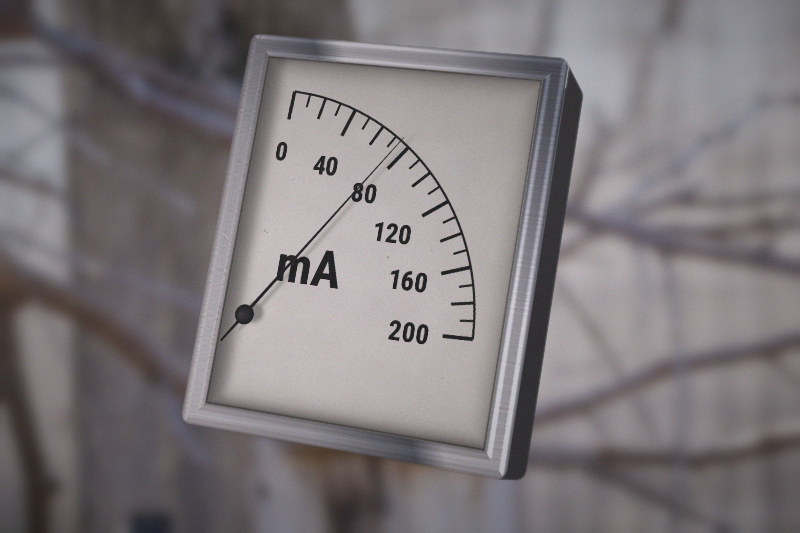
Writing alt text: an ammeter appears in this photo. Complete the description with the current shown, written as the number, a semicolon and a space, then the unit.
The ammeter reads 75; mA
